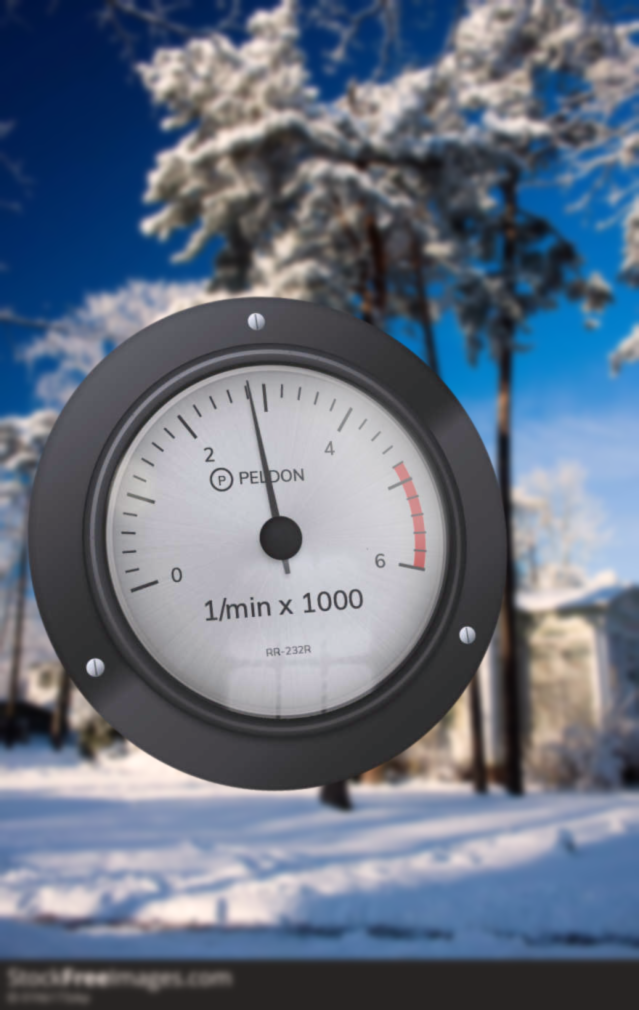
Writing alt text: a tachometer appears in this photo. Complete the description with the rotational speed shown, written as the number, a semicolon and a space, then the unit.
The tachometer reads 2800; rpm
